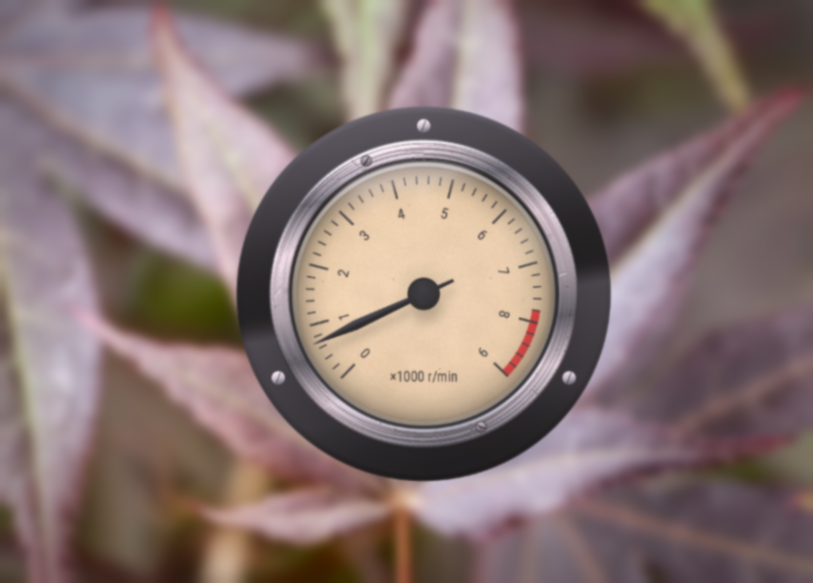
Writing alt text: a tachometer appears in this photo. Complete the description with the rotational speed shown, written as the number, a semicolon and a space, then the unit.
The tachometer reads 700; rpm
